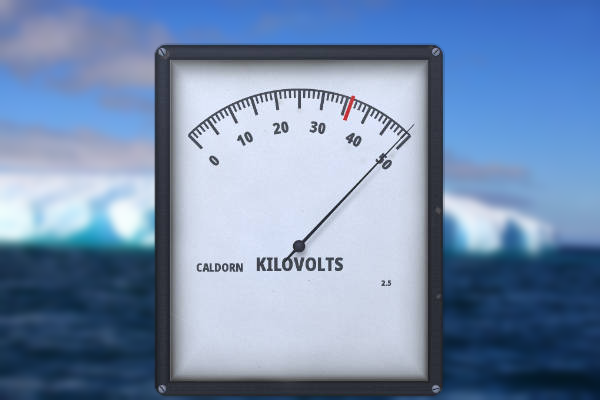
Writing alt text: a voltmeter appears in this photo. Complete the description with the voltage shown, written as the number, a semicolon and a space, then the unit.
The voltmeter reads 49; kV
